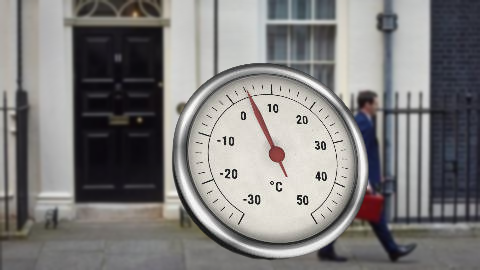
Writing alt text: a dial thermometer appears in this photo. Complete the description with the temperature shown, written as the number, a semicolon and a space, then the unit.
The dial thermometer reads 4; °C
